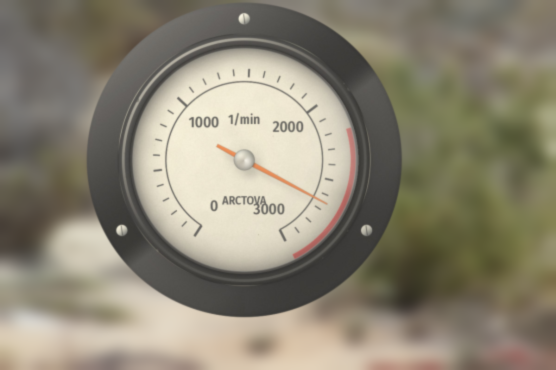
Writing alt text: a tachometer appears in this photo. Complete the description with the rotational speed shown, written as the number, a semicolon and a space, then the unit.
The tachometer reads 2650; rpm
